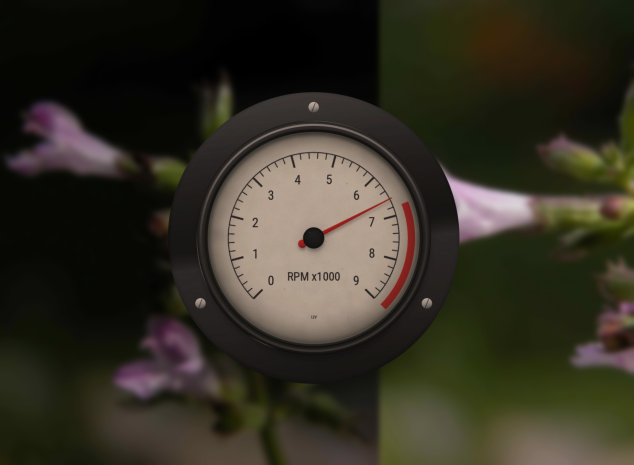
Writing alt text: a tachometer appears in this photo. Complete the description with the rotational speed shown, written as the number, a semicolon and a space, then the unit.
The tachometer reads 6600; rpm
